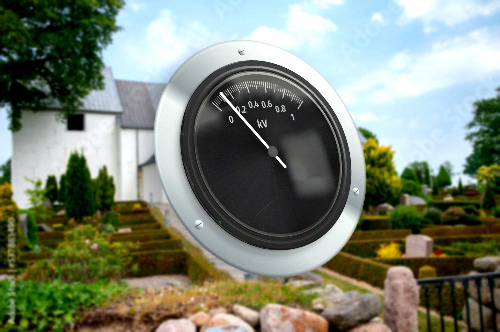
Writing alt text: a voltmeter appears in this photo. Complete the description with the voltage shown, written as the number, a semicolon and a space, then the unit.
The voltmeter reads 0.1; kV
